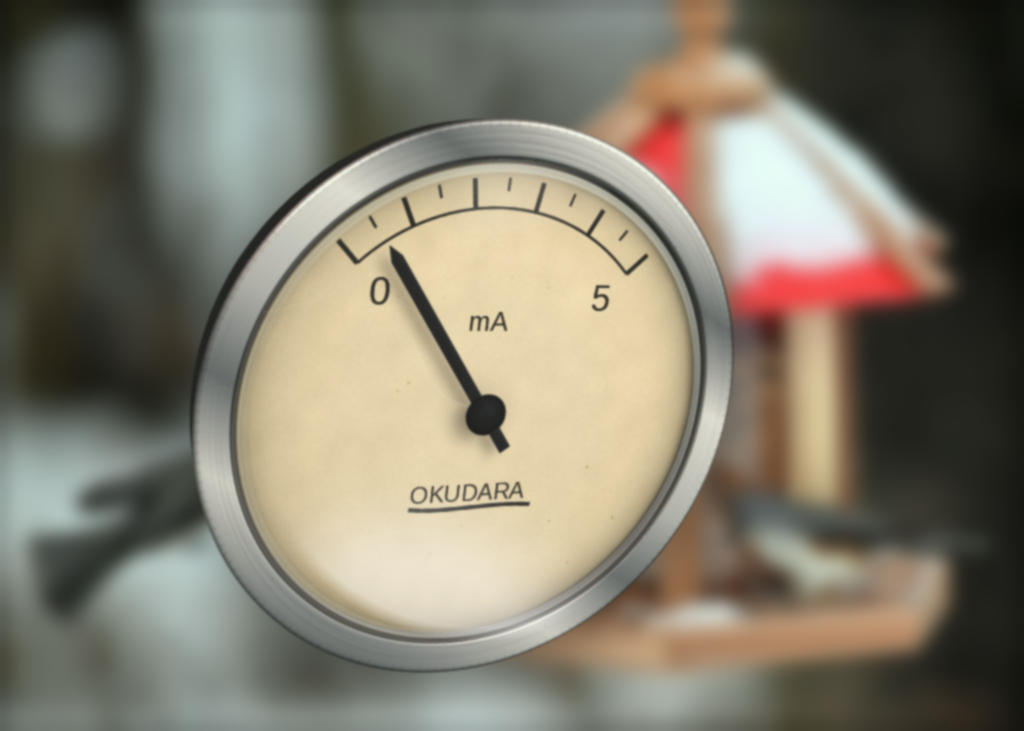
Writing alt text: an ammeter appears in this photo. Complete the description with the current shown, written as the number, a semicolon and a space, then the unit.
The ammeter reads 0.5; mA
